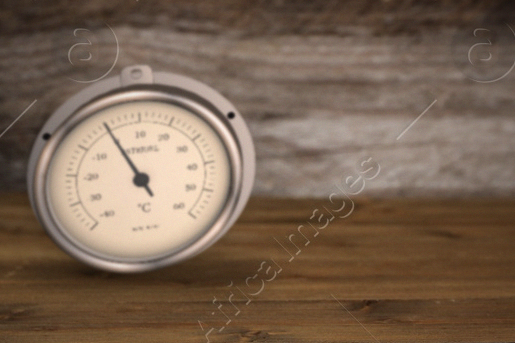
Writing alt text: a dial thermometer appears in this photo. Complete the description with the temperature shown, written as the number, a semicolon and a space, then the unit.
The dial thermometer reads 0; °C
